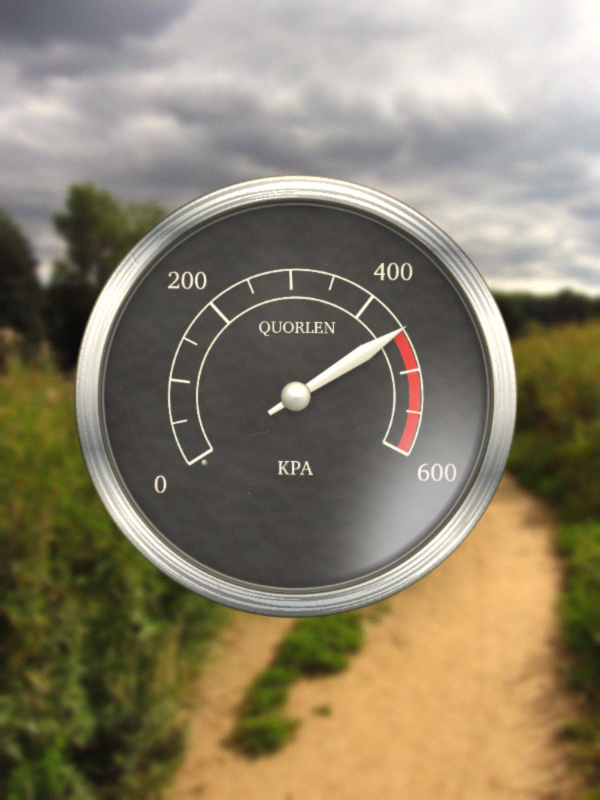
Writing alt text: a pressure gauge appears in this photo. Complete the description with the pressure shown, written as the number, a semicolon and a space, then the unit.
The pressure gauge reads 450; kPa
